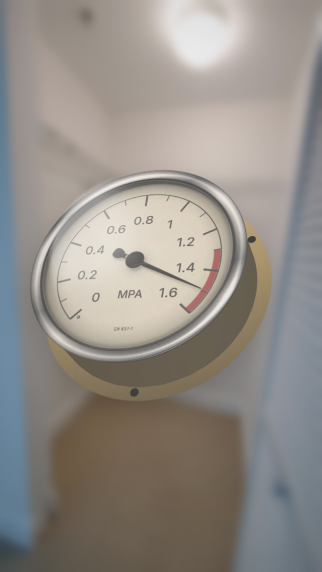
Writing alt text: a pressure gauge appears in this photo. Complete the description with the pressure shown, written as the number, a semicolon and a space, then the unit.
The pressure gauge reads 1.5; MPa
